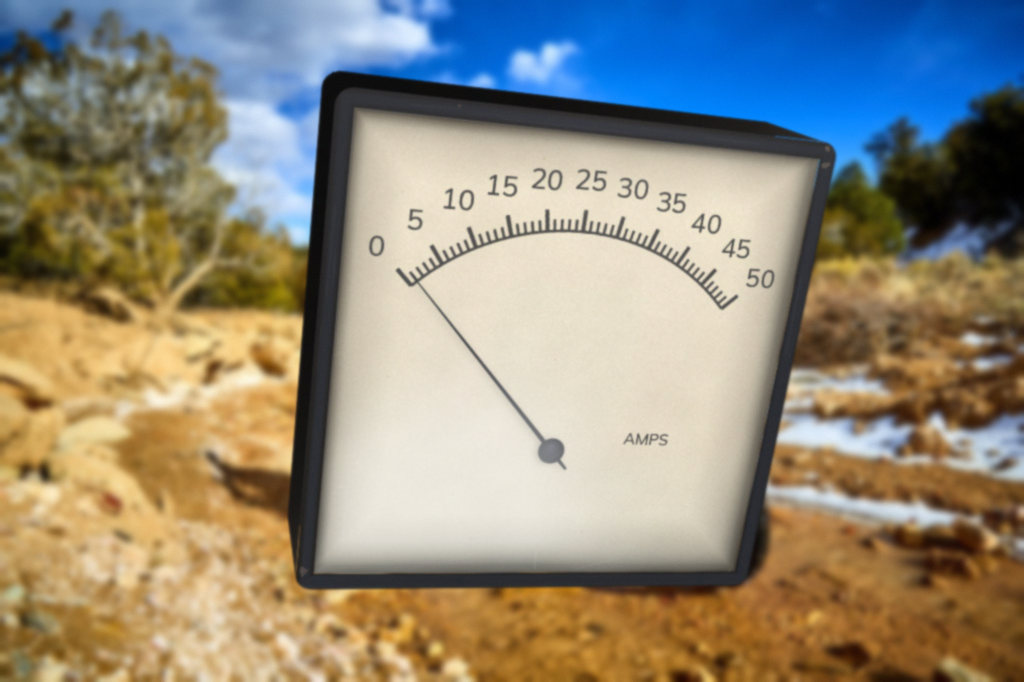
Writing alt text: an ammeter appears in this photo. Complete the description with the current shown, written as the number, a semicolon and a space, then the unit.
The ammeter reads 1; A
